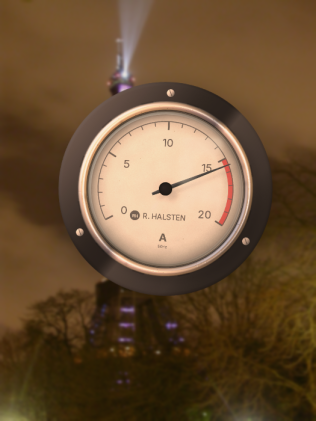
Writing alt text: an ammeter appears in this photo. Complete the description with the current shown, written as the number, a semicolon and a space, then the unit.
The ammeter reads 15.5; A
